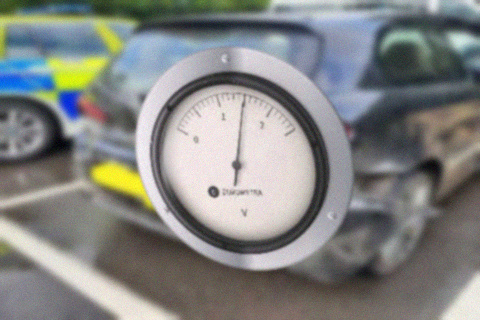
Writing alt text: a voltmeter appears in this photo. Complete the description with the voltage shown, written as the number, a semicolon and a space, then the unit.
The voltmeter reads 1.5; V
